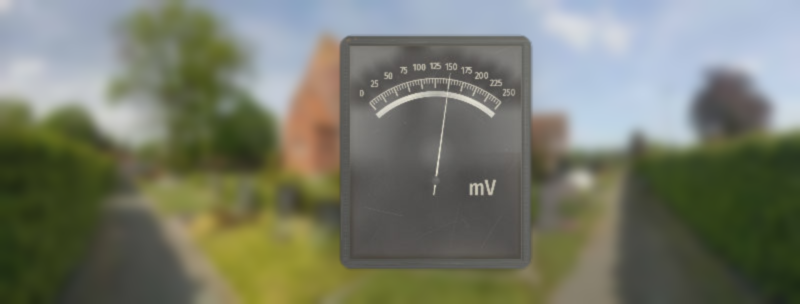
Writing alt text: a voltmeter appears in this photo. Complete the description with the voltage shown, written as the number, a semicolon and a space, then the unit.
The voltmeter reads 150; mV
